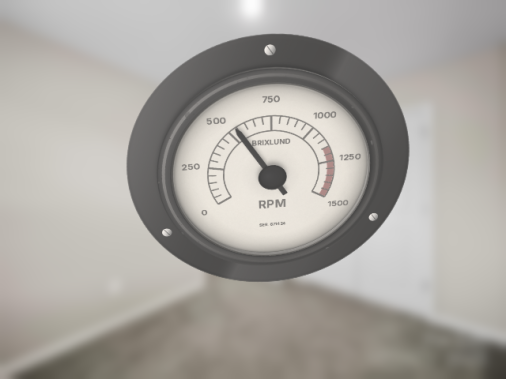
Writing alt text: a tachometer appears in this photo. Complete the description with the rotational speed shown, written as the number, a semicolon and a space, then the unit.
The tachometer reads 550; rpm
